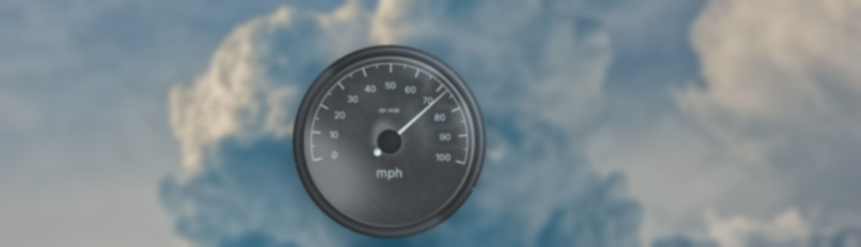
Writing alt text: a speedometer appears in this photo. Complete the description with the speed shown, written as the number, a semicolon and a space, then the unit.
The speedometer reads 72.5; mph
